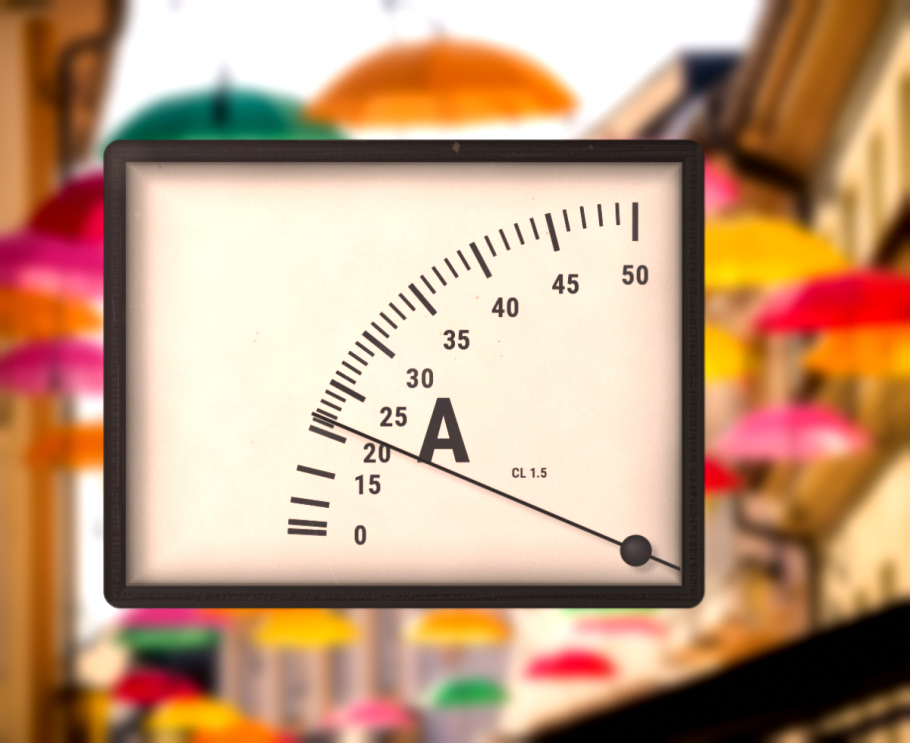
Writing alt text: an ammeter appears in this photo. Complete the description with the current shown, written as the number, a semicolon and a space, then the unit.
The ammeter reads 21.5; A
